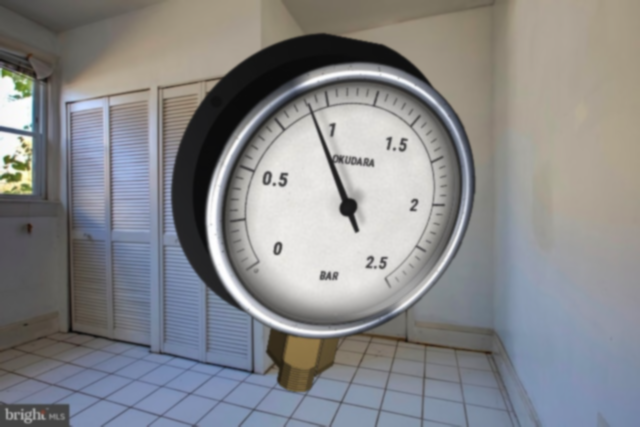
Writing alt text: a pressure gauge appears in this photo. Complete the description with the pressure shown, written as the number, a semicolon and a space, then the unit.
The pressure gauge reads 0.9; bar
